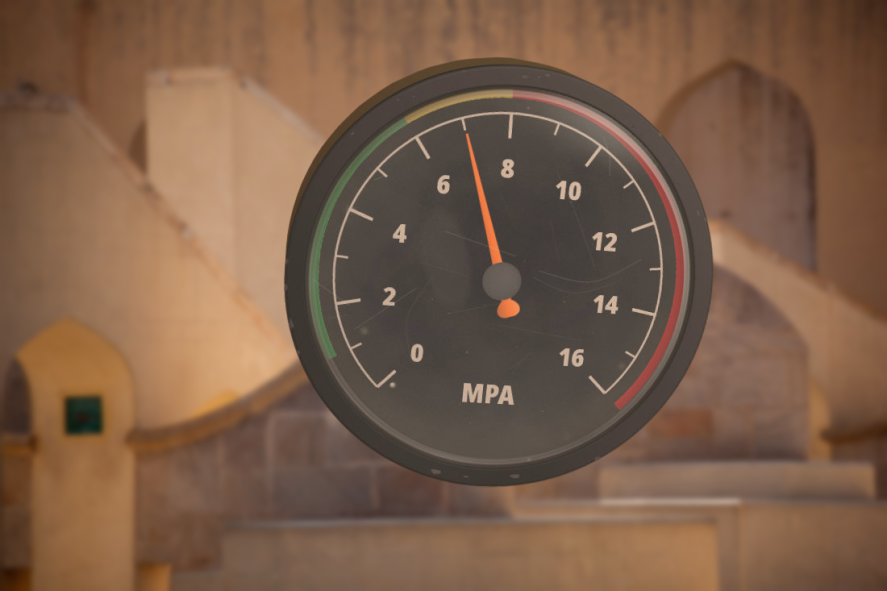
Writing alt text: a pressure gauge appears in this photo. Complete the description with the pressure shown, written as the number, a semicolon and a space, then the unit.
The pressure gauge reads 7; MPa
